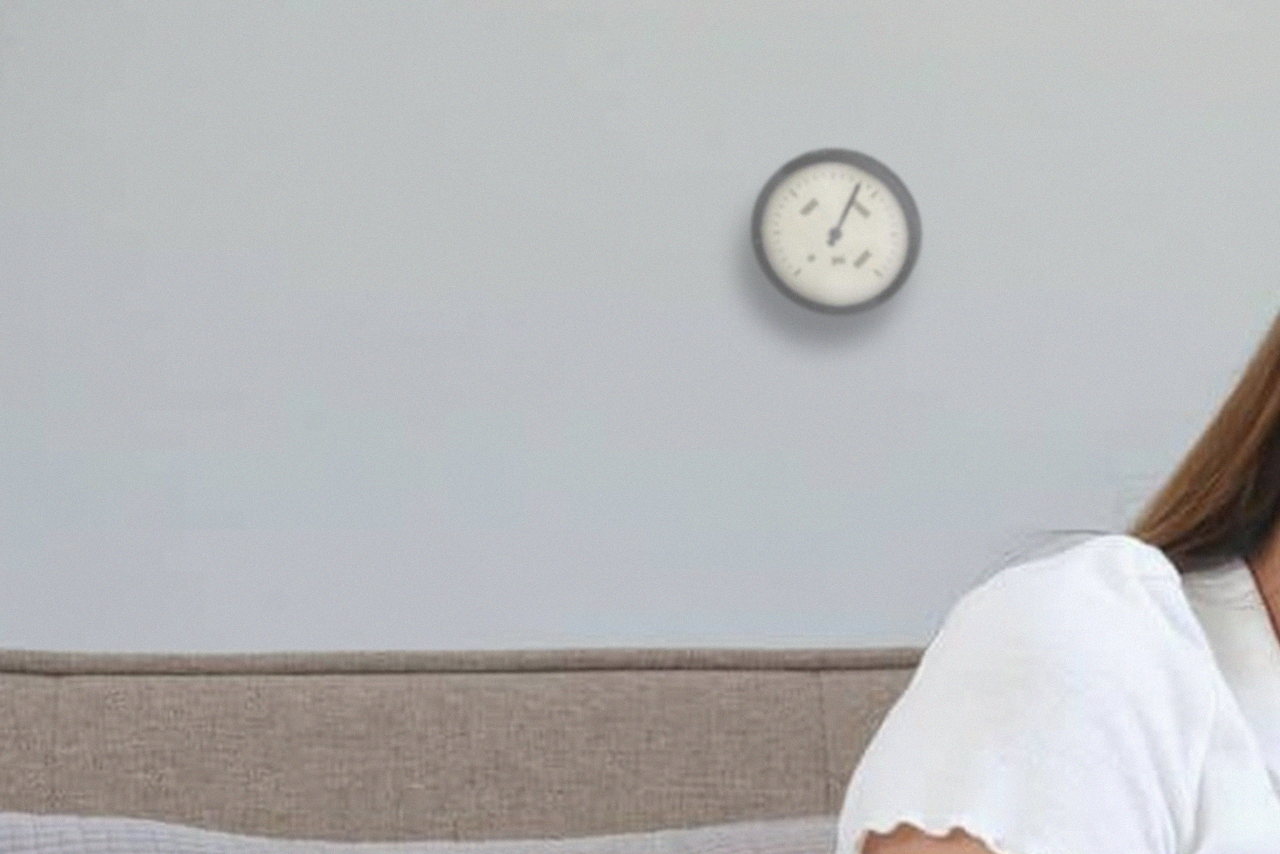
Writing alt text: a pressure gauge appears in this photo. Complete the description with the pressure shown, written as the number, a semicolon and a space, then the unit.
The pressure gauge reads 1800; psi
